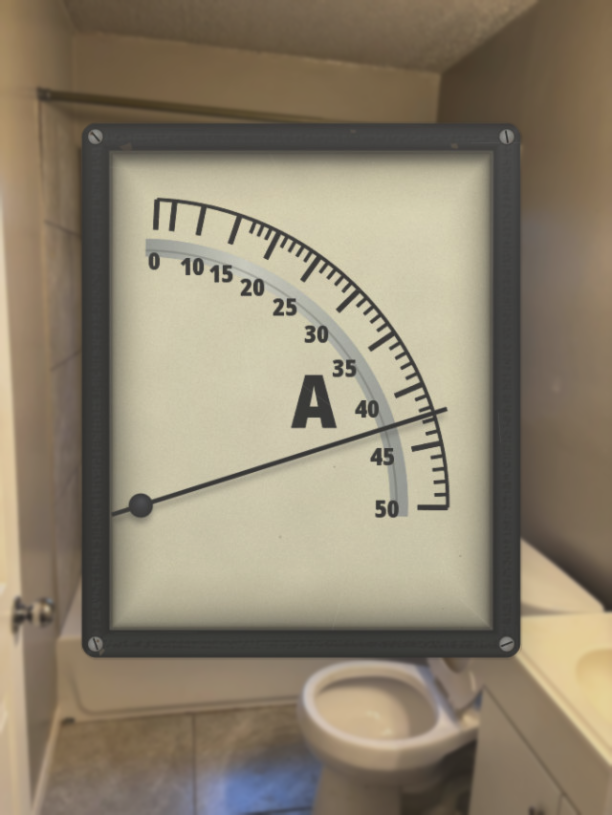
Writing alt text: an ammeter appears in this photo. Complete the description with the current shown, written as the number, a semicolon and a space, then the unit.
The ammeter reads 42.5; A
